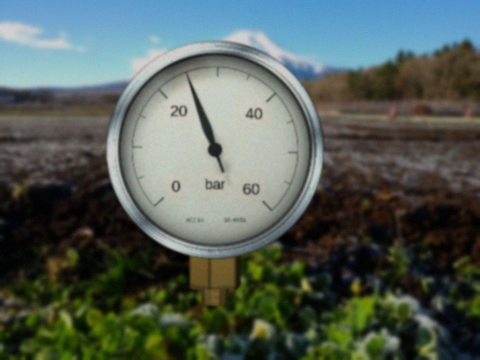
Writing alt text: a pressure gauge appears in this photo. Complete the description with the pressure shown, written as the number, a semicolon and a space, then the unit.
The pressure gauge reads 25; bar
